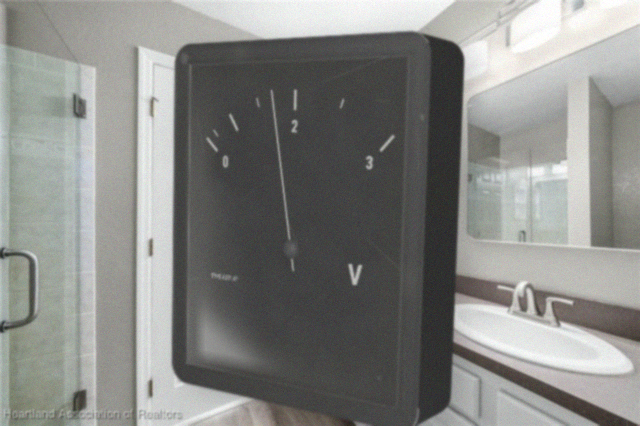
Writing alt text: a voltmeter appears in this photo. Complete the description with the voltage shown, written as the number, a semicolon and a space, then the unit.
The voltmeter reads 1.75; V
